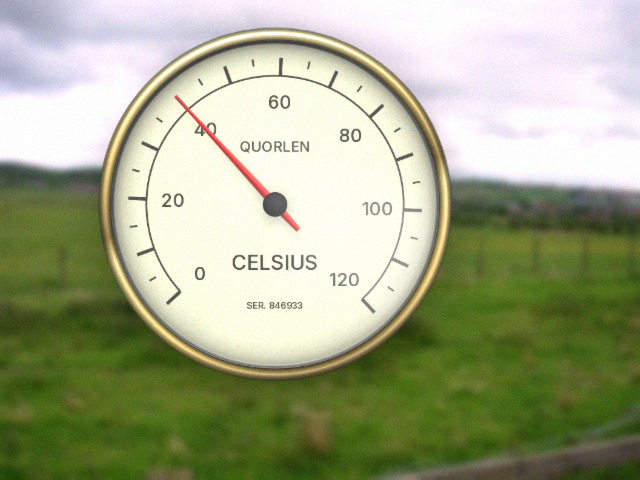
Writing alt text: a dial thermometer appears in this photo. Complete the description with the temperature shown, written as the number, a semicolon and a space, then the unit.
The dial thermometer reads 40; °C
